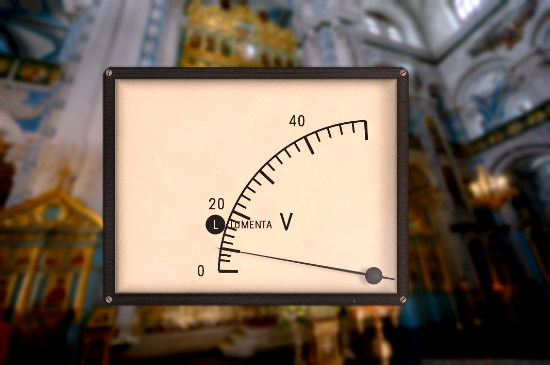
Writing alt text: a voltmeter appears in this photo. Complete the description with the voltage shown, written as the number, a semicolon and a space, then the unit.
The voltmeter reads 10; V
